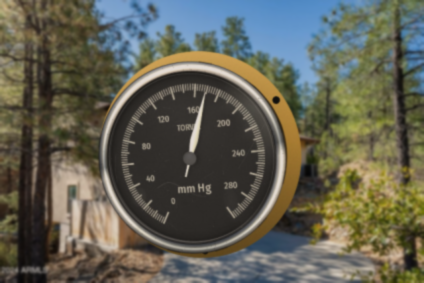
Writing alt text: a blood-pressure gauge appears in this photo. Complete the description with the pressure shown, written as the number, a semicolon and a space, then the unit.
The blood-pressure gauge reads 170; mmHg
